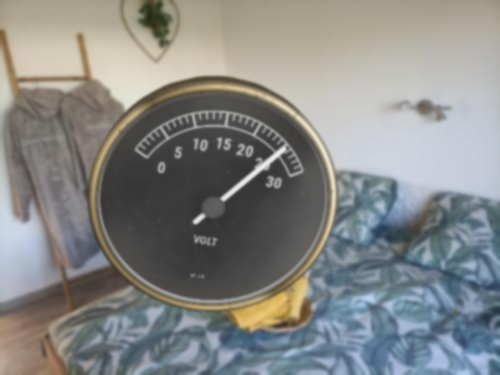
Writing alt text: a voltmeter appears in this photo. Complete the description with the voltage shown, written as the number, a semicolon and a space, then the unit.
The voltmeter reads 25; V
